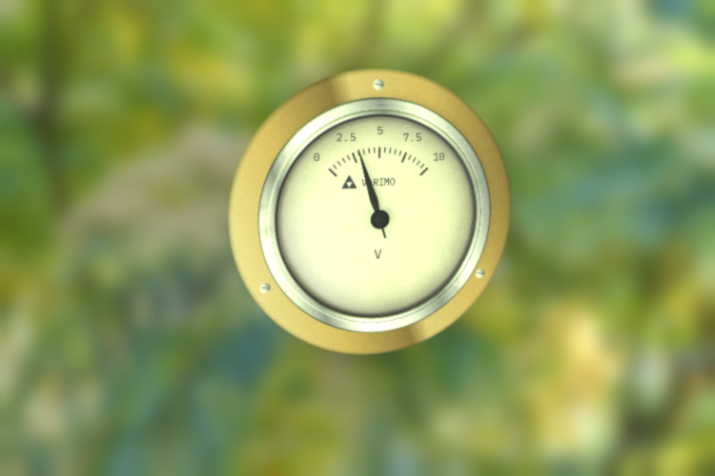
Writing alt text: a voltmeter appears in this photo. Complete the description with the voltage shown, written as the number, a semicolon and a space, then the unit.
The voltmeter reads 3; V
